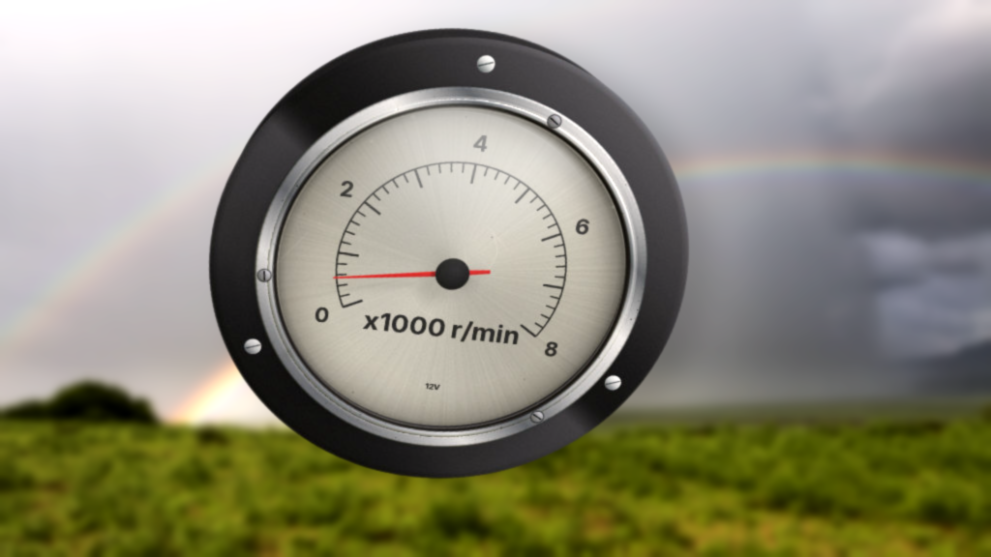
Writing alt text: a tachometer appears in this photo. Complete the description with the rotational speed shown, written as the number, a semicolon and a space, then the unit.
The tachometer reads 600; rpm
